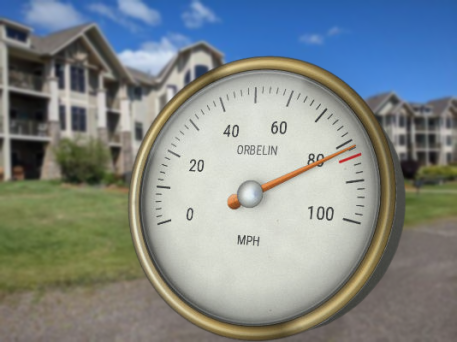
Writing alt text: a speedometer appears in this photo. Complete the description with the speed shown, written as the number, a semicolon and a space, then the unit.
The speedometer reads 82; mph
